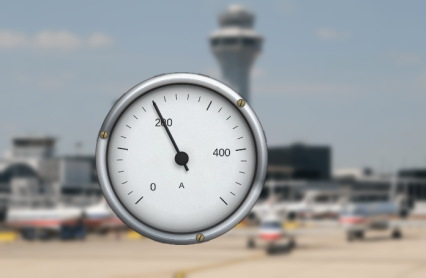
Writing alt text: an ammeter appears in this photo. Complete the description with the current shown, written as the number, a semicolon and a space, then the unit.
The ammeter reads 200; A
